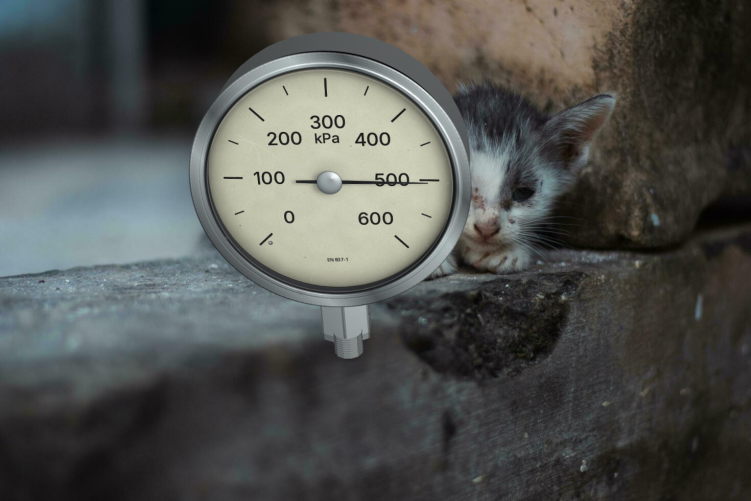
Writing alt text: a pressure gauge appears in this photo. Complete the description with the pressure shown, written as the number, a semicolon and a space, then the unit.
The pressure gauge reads 500; kPa
